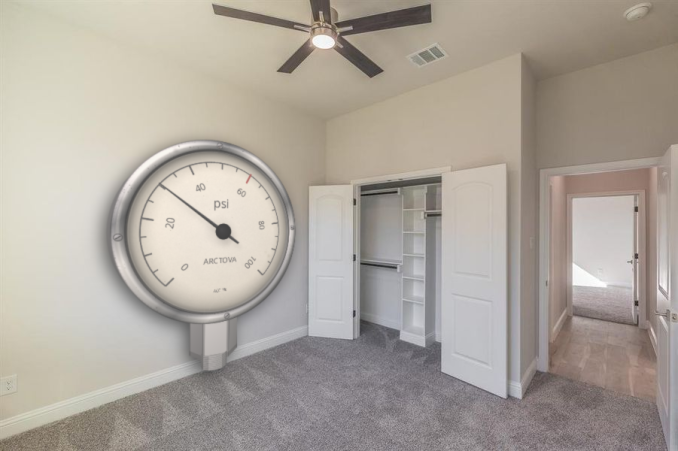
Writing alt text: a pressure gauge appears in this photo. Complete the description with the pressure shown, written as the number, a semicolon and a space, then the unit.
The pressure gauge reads 30; psi
